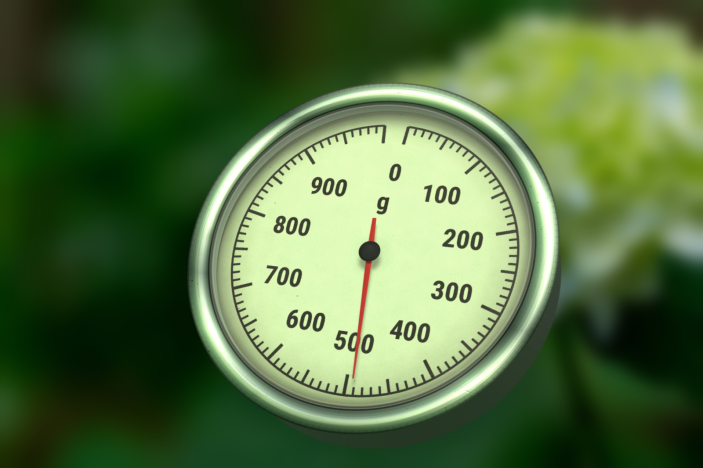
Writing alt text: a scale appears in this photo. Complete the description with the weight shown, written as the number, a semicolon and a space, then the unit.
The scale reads 490; g
